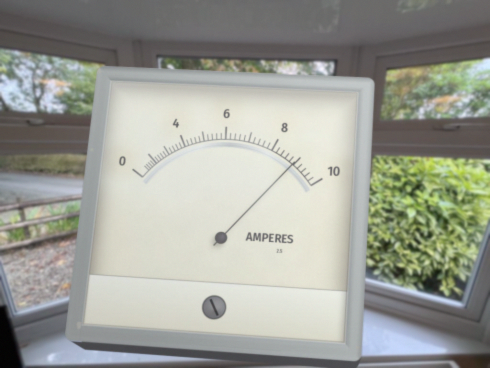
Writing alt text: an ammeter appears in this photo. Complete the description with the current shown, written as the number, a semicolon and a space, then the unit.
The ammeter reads 9; A
